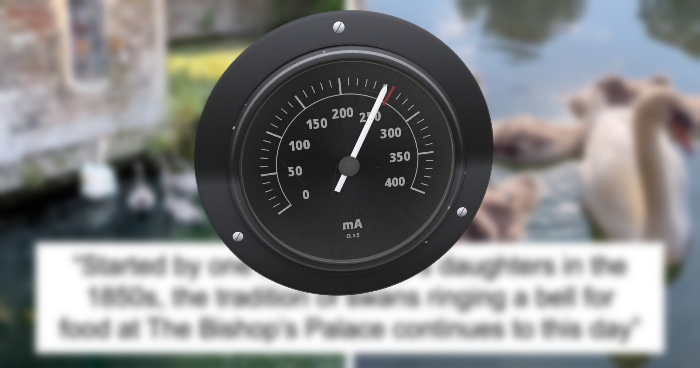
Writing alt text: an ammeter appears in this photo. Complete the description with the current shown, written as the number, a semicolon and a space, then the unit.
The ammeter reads 250; mA
